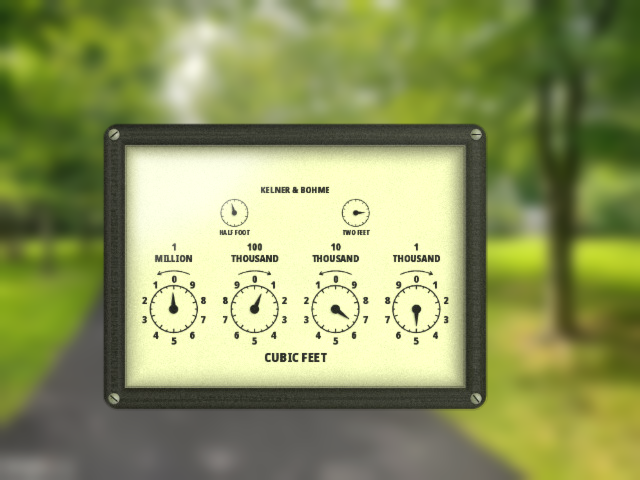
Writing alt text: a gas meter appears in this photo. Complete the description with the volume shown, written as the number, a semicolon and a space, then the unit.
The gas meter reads 6500; ft³
